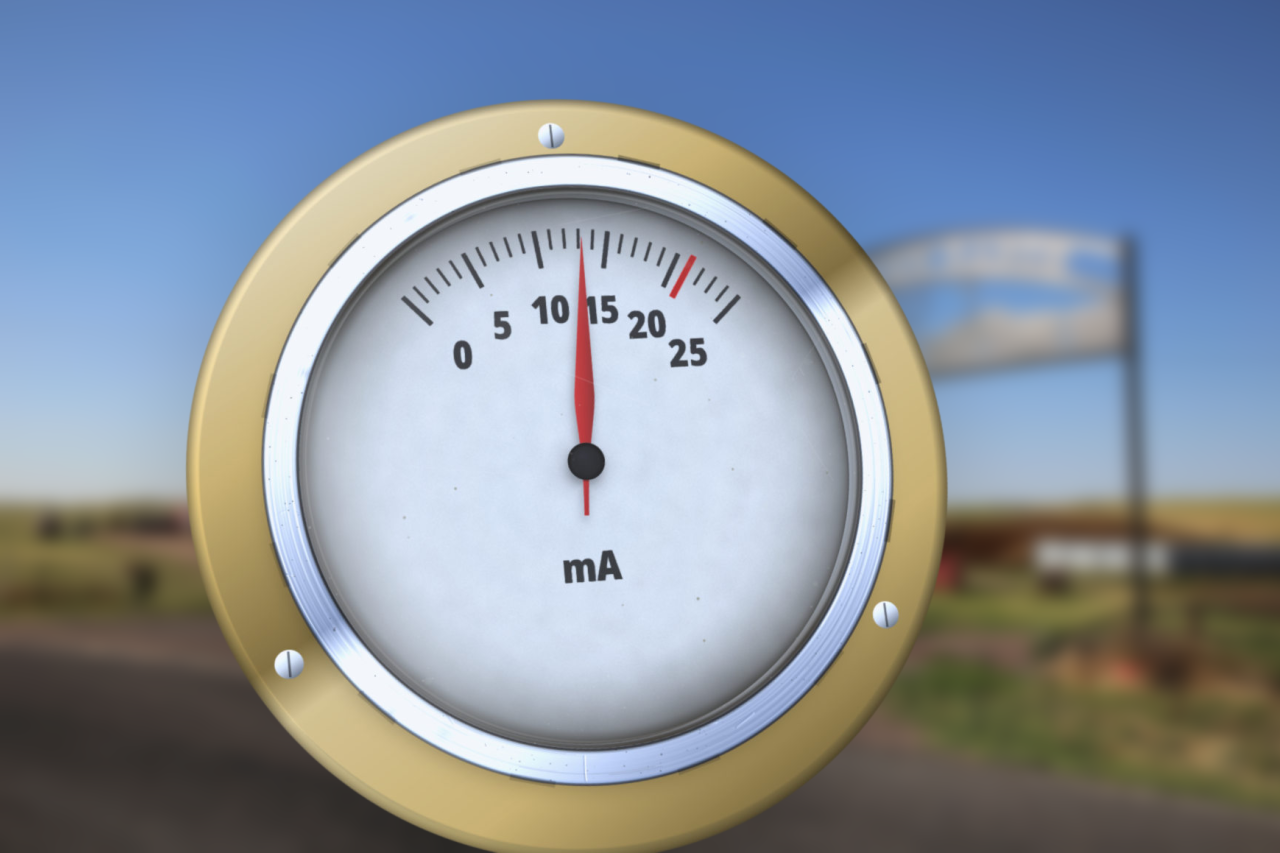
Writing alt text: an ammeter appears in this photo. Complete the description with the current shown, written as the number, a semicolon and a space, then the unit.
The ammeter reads 13; mA
